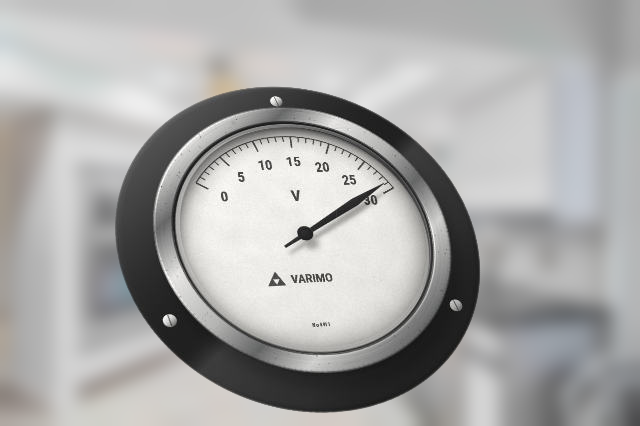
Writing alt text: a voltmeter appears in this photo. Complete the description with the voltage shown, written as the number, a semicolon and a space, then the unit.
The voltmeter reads 29; V
